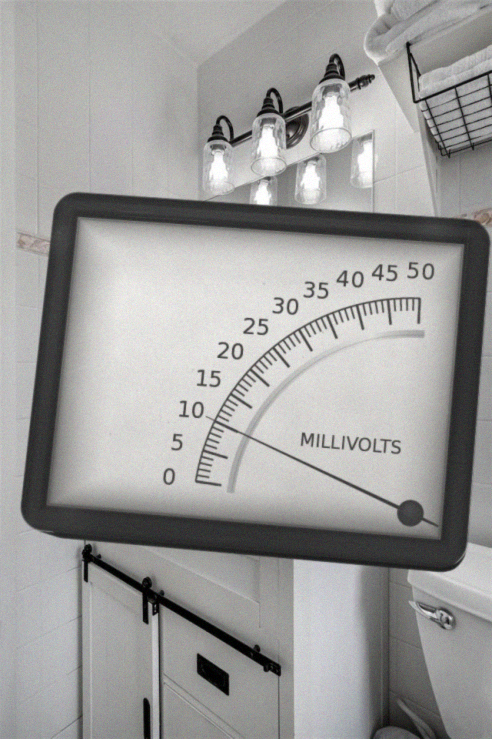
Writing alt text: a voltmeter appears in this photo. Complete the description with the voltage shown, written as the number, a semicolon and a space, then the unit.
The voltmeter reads 10; mV
